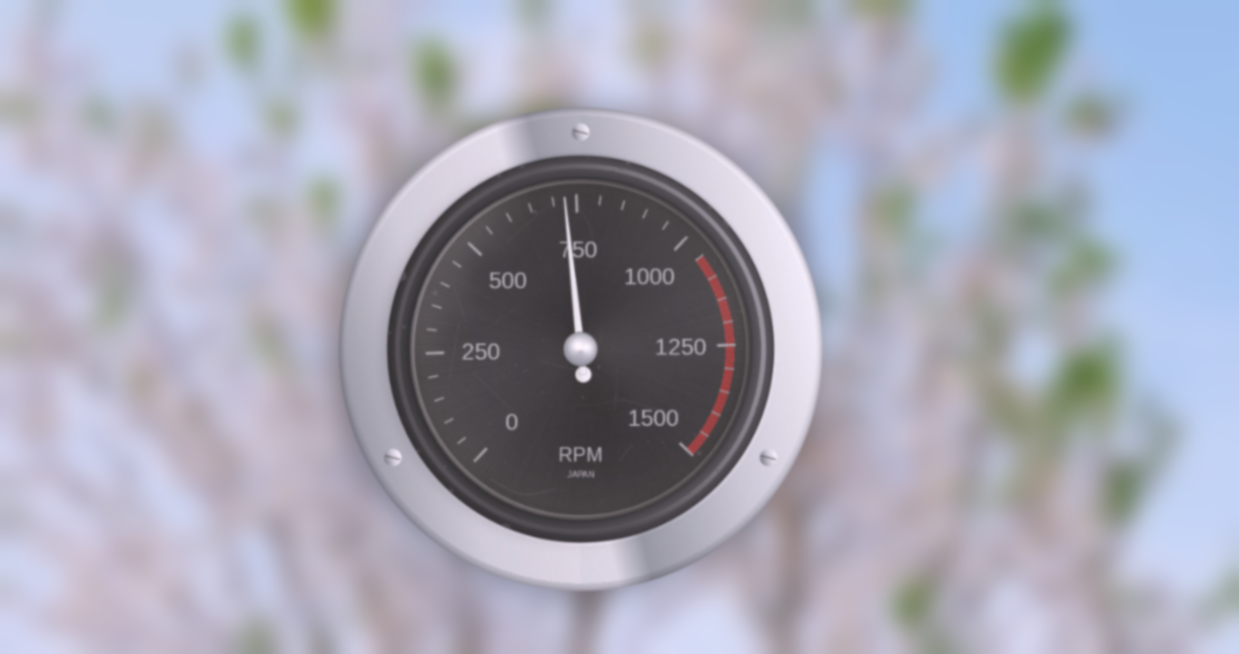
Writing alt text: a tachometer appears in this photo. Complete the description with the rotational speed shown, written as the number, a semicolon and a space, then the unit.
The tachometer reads 725; rpm
